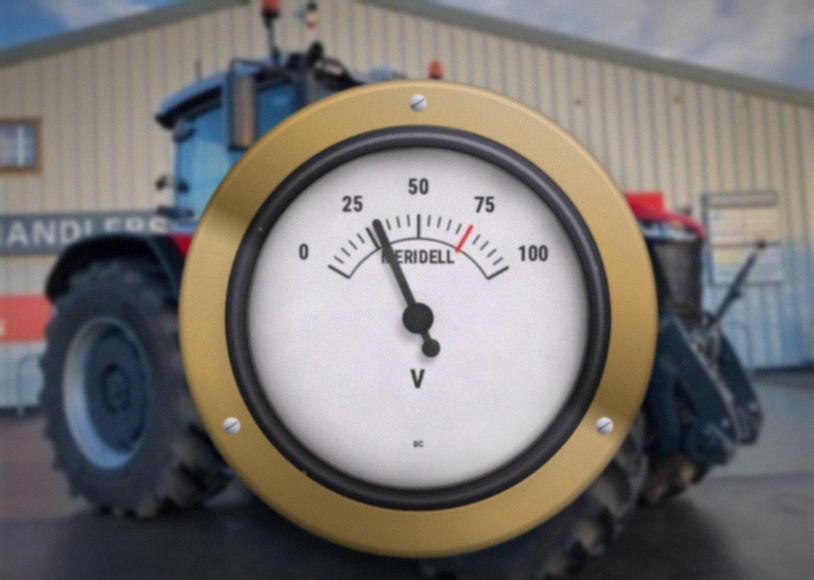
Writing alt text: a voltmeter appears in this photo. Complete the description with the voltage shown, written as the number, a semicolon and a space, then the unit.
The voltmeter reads 30; V
